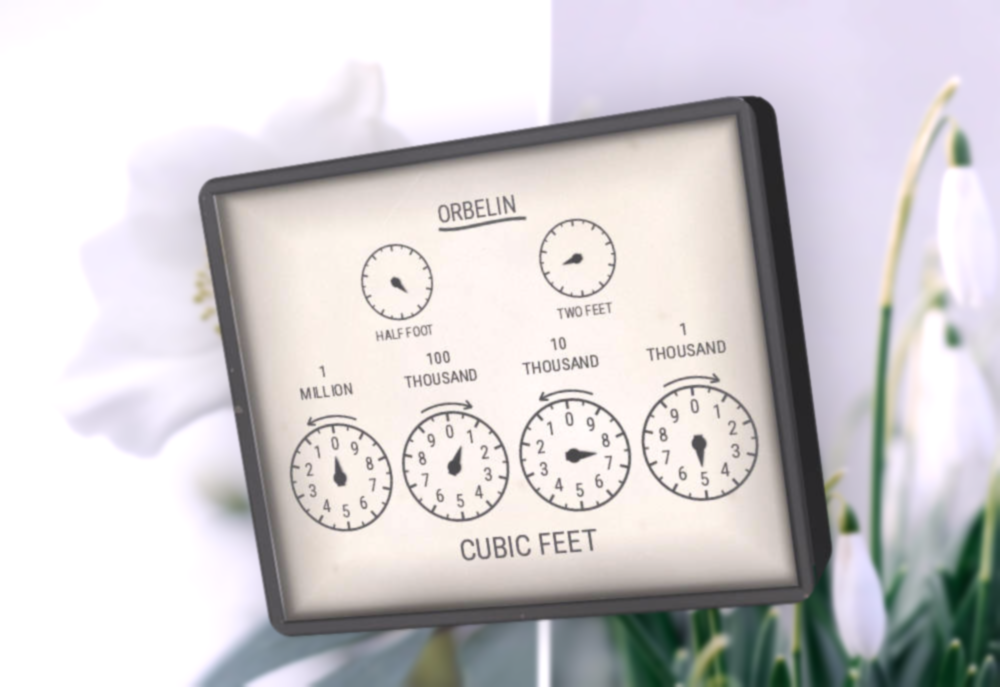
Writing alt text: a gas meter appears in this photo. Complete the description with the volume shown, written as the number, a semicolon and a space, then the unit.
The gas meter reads 7500; ft³
